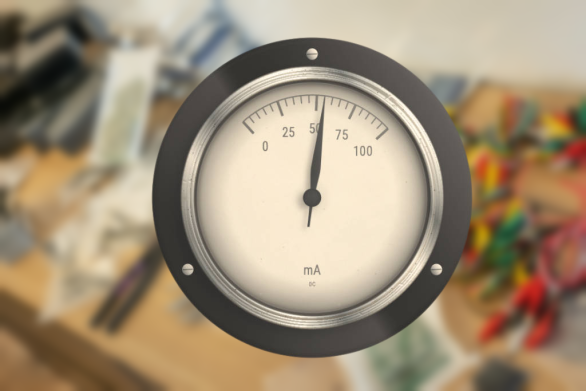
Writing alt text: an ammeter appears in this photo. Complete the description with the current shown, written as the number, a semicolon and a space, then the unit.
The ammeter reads 55; mA
